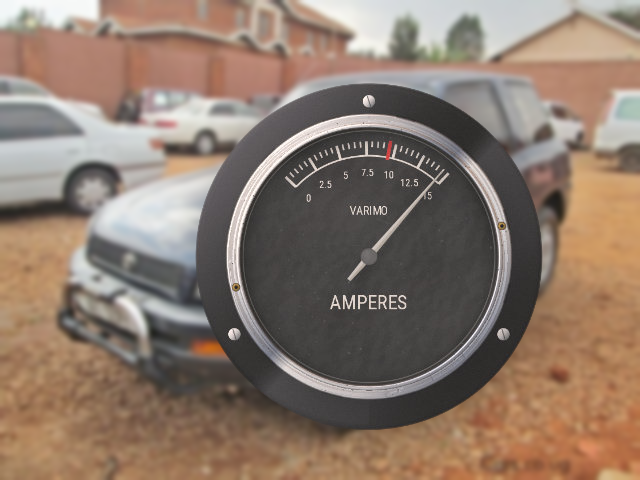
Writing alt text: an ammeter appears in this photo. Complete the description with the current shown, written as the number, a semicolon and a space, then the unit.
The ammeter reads 14.5; A
